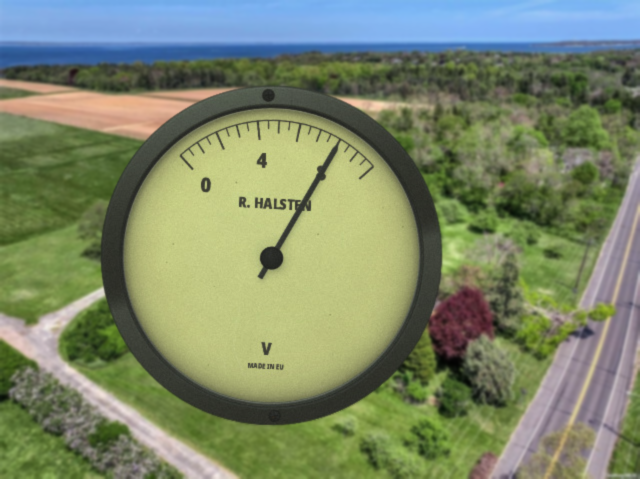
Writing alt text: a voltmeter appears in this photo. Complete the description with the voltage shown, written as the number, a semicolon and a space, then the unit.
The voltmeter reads 8; V
